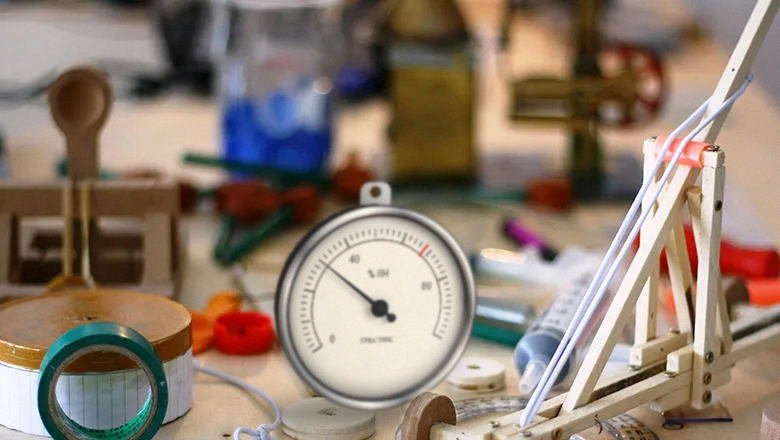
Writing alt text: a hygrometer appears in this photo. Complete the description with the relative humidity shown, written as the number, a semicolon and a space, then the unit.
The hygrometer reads 30; %
